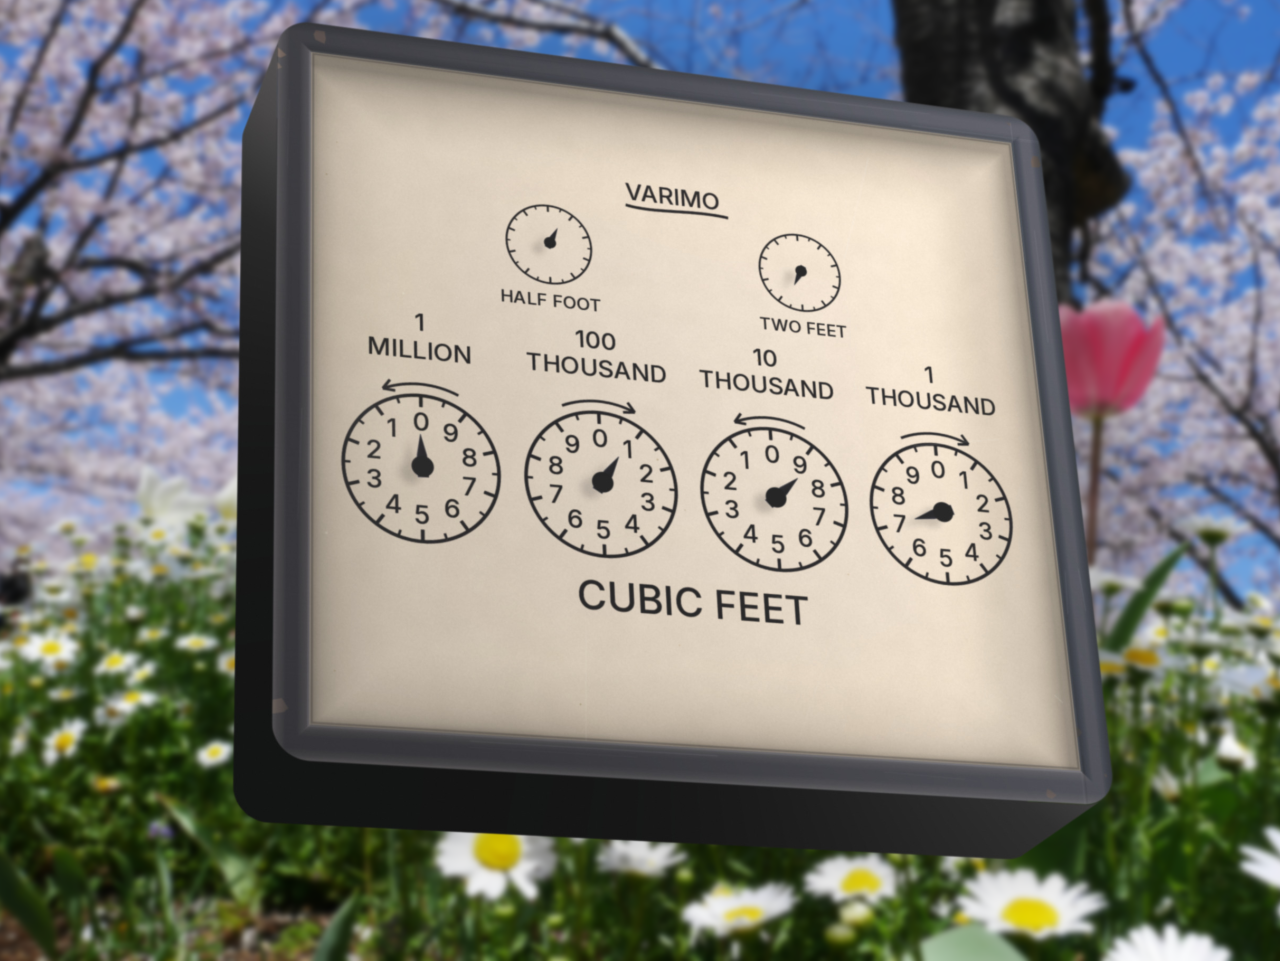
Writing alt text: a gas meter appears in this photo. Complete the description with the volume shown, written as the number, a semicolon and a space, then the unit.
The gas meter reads 8700; ft³
